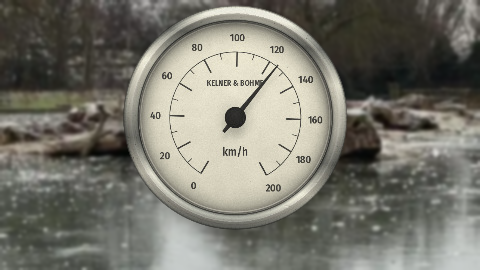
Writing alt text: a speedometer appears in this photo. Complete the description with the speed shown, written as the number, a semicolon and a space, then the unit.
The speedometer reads 125; km/h
